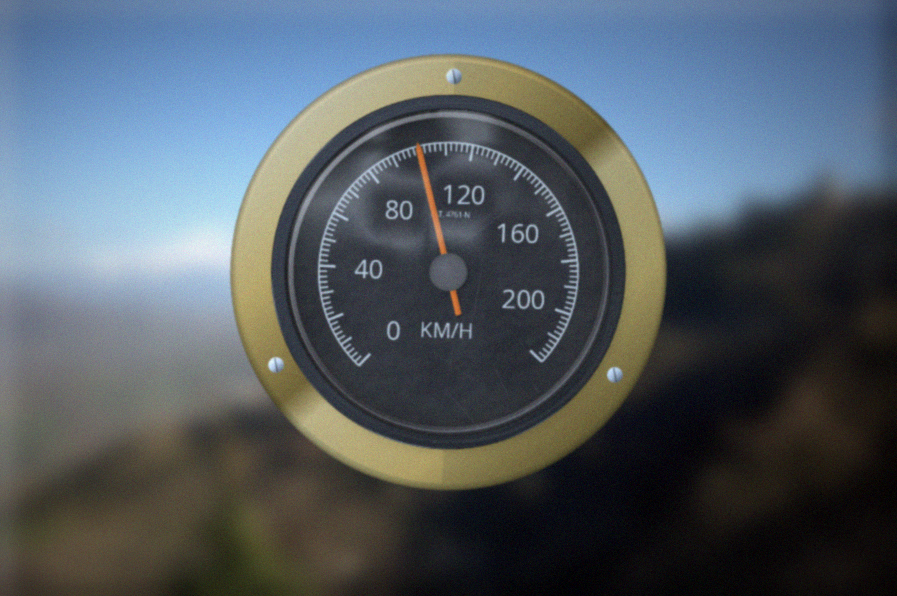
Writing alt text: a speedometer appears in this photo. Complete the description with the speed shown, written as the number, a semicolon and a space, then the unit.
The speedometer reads 100; km/h
